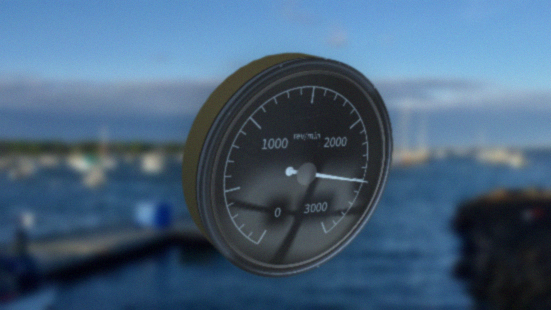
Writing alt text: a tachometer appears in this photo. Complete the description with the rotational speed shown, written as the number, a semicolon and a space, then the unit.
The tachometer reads 2500; rpm
